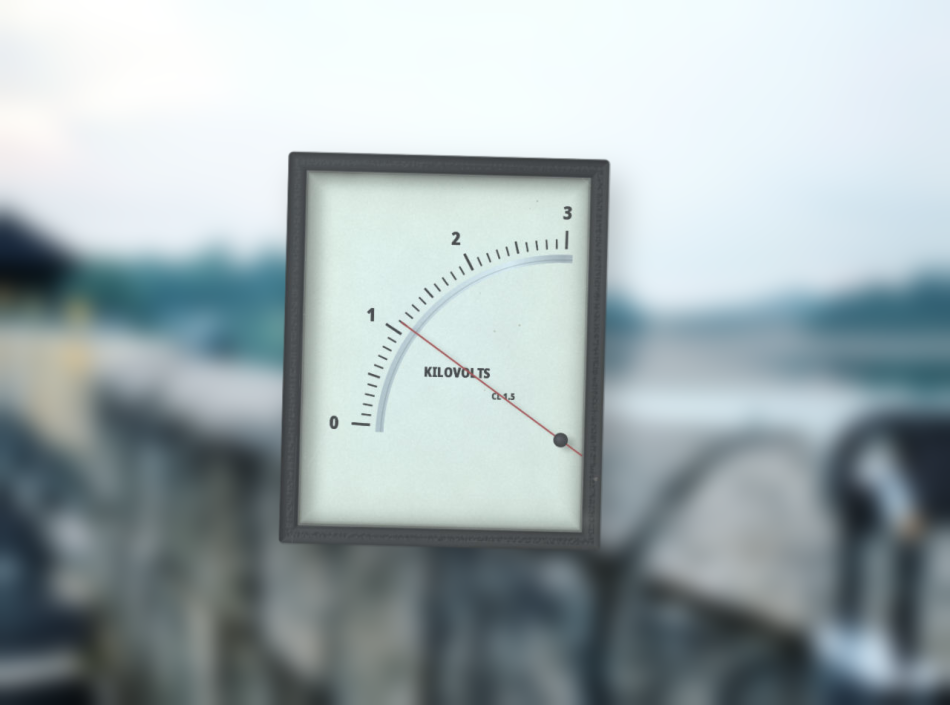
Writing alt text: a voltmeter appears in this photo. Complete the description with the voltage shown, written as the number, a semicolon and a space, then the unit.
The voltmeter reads 1.1; kV
